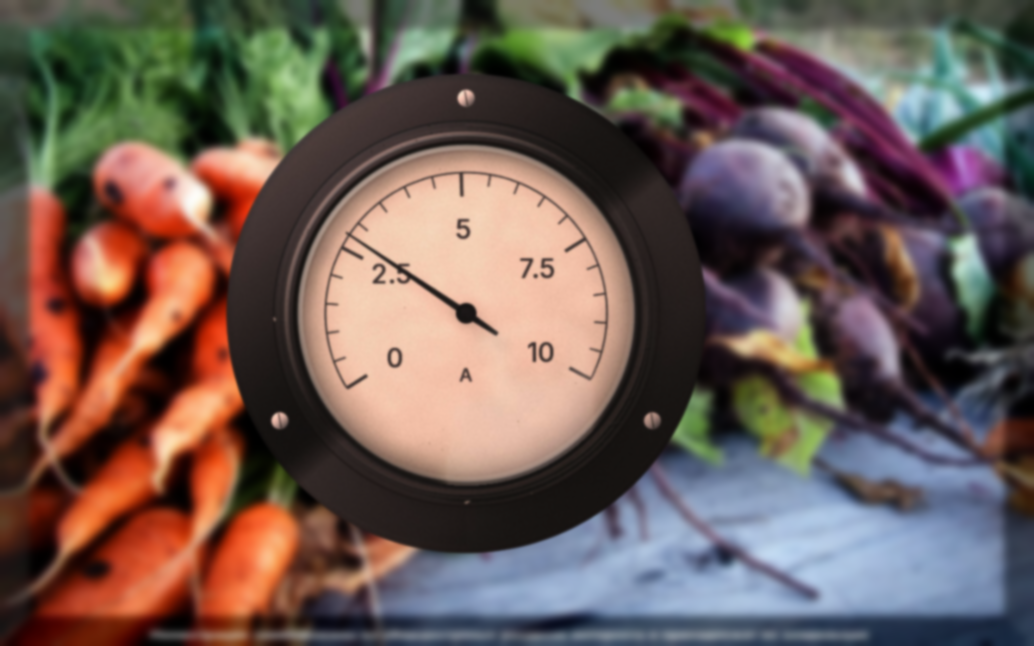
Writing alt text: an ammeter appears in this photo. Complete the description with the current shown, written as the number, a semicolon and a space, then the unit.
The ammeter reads 2.75; A
